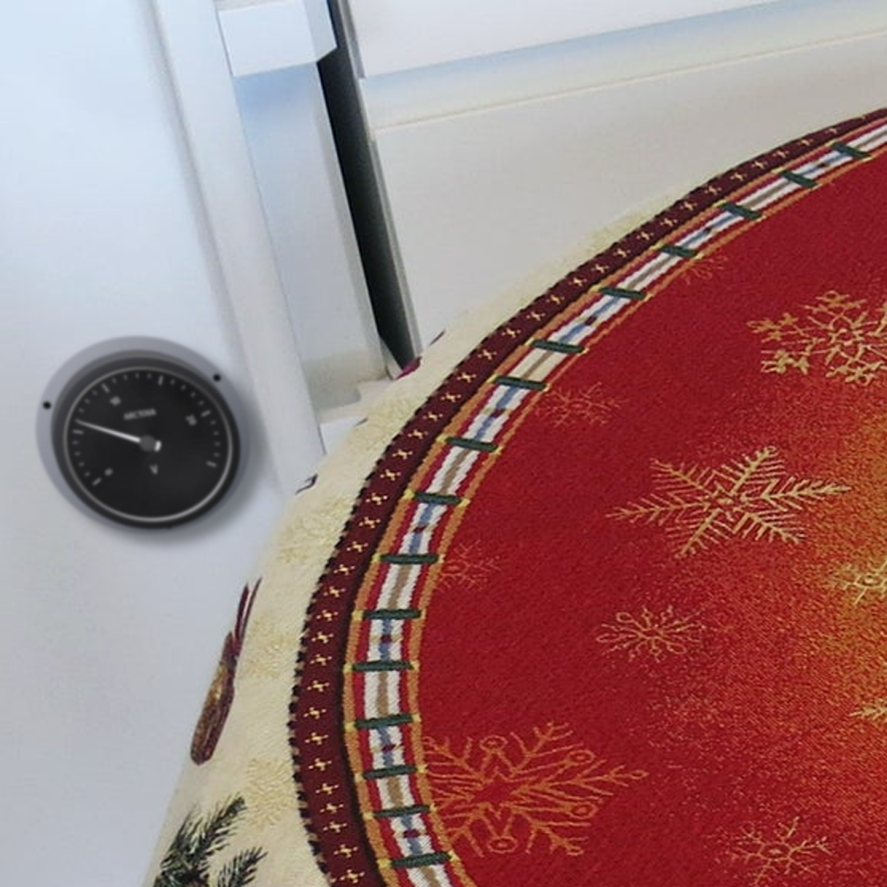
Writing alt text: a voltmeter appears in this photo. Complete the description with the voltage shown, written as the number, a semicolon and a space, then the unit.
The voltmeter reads 6; V
